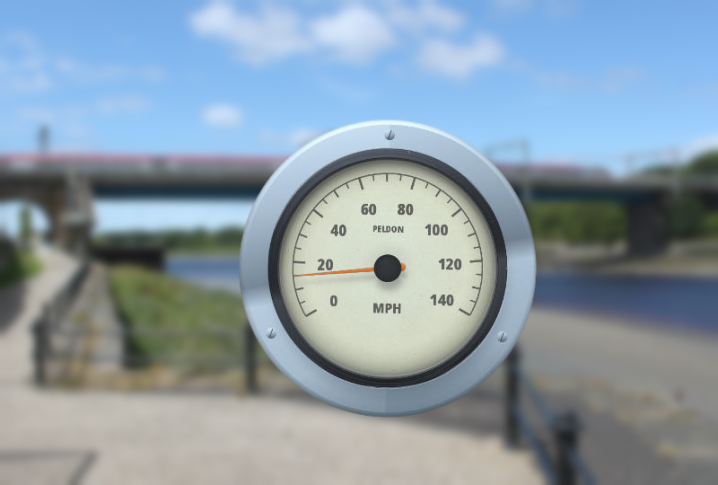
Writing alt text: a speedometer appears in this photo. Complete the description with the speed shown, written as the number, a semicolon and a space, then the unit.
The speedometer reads 15; mph
